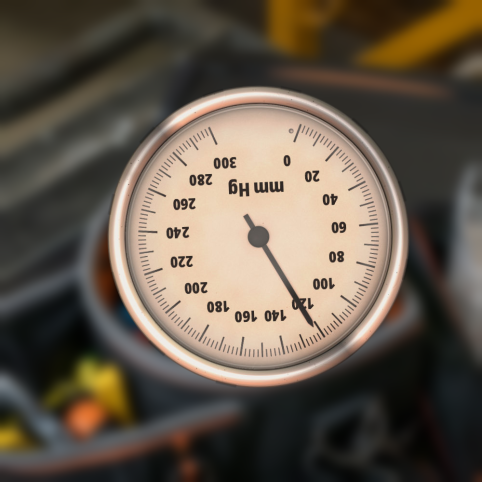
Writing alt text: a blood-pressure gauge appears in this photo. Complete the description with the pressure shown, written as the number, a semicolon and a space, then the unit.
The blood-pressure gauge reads 122; mmHg
